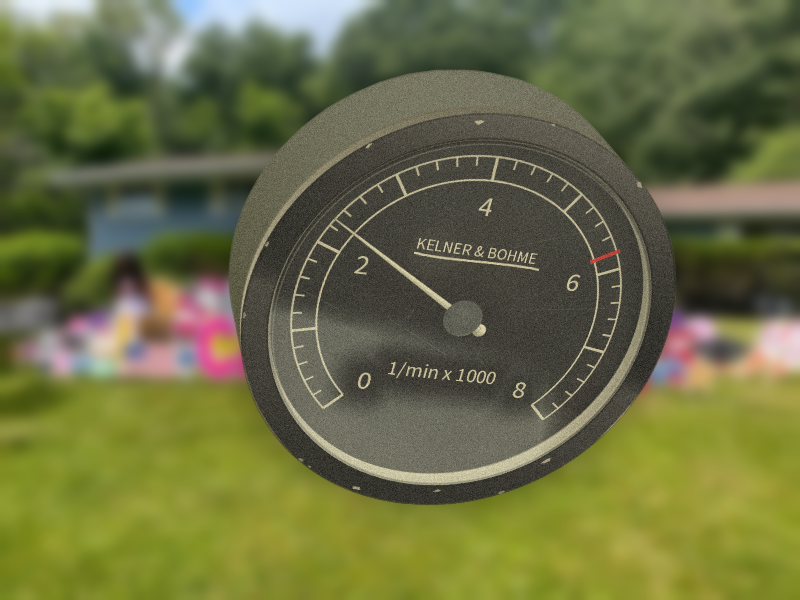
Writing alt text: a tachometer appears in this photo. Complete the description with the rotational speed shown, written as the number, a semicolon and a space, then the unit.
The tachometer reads 2300; rpm
